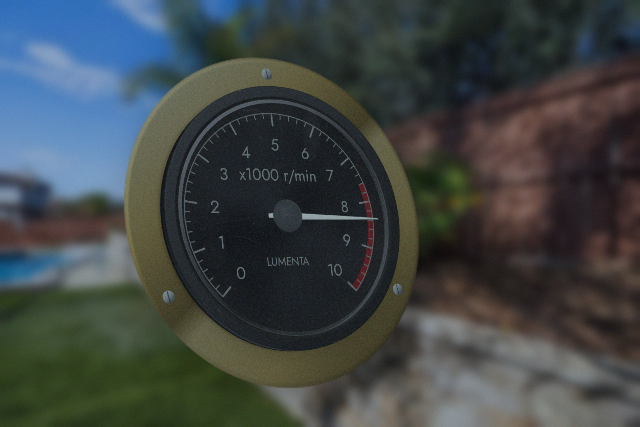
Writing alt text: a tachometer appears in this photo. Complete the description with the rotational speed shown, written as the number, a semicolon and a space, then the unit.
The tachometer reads 8400; rpm
